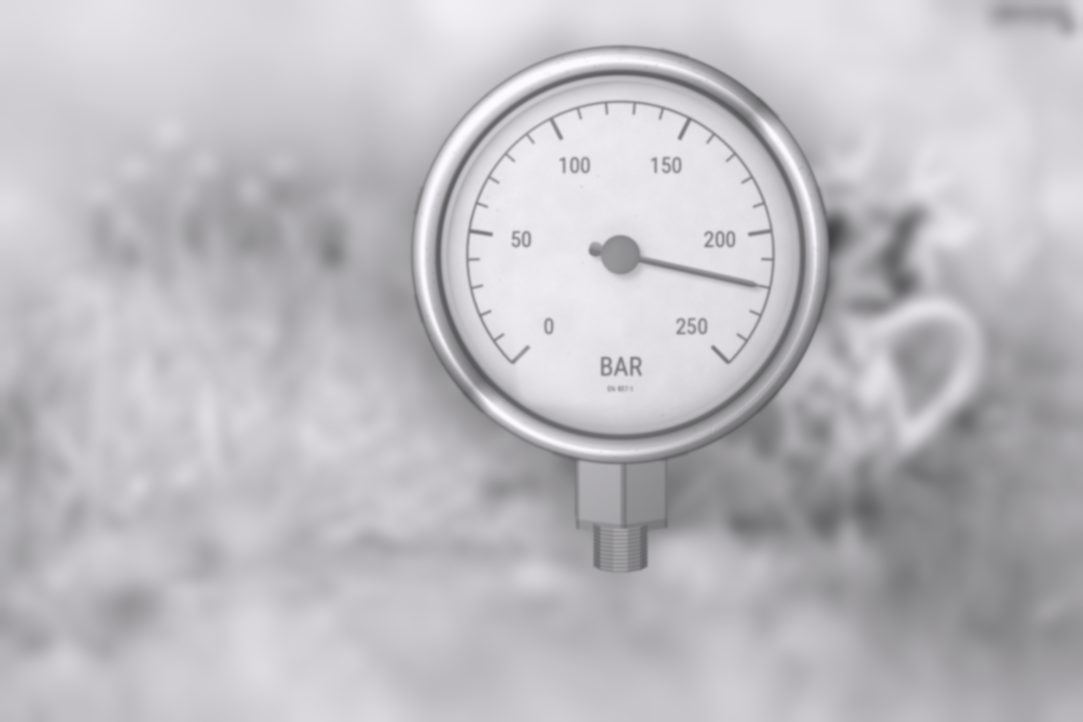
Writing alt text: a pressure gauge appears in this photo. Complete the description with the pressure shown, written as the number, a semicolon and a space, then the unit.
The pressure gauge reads 220; bar
